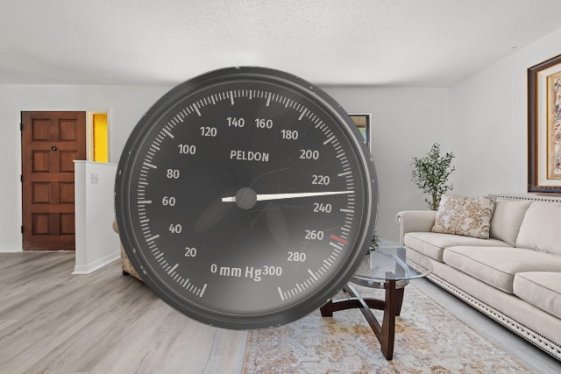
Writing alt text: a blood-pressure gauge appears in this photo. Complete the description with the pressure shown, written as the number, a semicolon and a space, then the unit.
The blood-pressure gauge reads 230; mmHg
